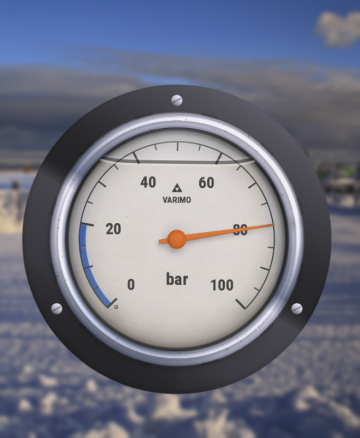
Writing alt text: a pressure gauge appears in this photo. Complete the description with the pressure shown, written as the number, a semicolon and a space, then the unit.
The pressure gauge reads 80; bar
